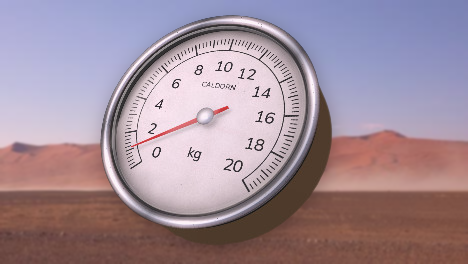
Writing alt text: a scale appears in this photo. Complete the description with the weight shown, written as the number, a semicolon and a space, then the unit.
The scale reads 1; kg
